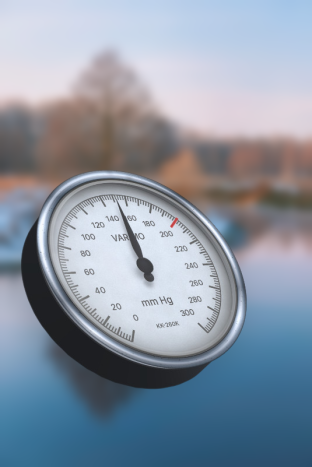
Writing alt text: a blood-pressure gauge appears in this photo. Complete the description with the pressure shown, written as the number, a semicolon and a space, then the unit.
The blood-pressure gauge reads 150; mmHg
